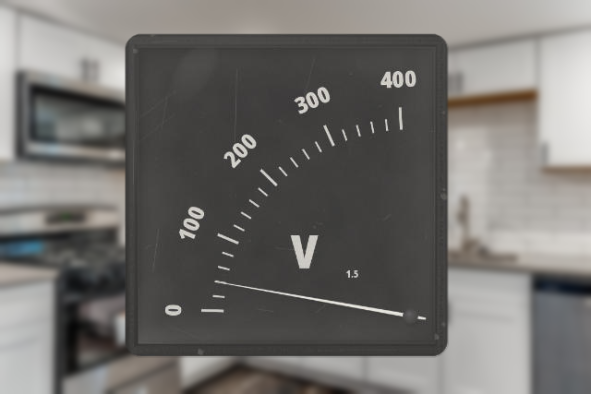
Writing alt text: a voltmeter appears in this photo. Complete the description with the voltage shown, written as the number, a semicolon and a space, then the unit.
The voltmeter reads 40; V
